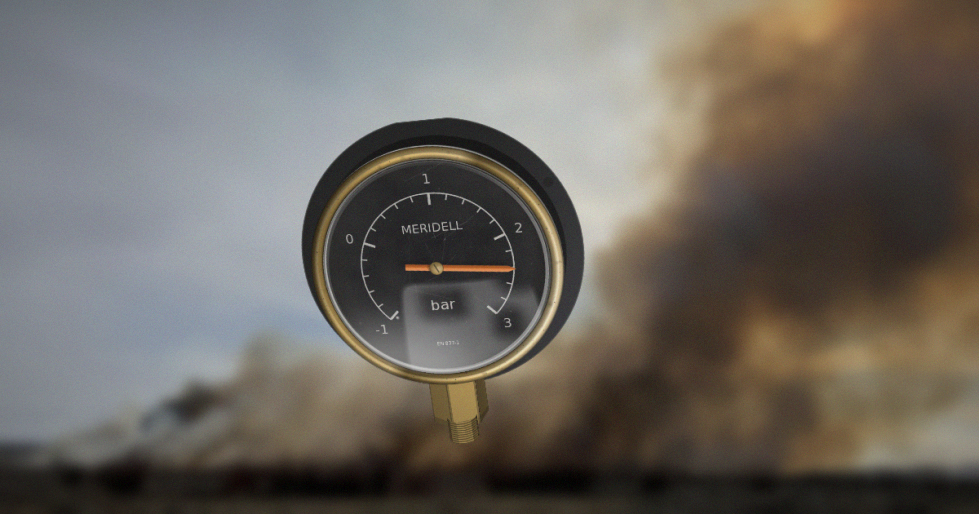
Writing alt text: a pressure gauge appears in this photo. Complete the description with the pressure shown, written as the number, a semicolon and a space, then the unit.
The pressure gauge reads 2.4; bar
